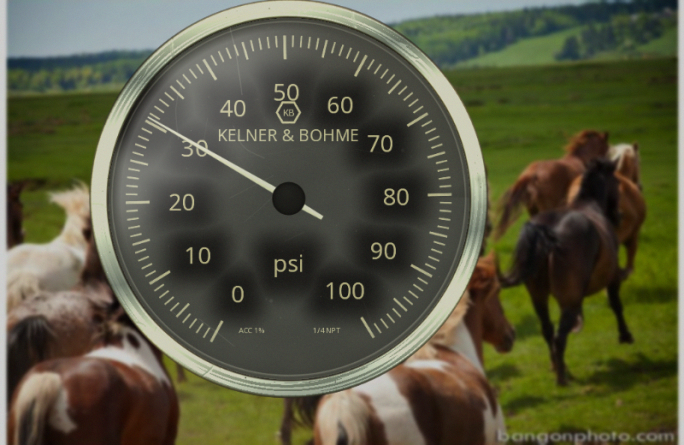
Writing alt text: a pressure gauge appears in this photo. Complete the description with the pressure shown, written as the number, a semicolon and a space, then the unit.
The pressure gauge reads 30.5; psi
